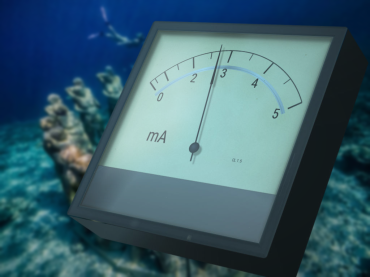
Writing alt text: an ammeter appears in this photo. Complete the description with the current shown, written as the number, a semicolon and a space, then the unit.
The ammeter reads 2.75; mA
